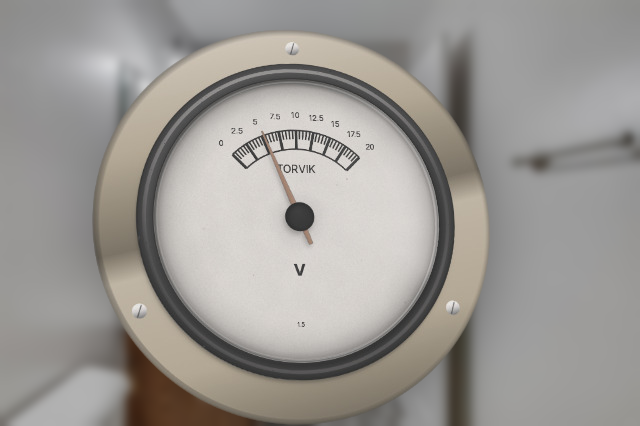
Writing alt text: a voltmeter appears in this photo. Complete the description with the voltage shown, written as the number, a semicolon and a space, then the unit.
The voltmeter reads 5; V
